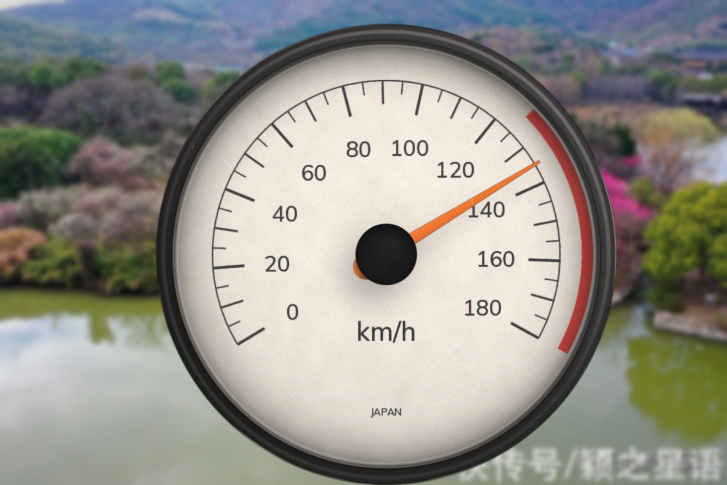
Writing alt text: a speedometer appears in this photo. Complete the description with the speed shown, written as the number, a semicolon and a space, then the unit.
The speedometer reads 135; km/h
